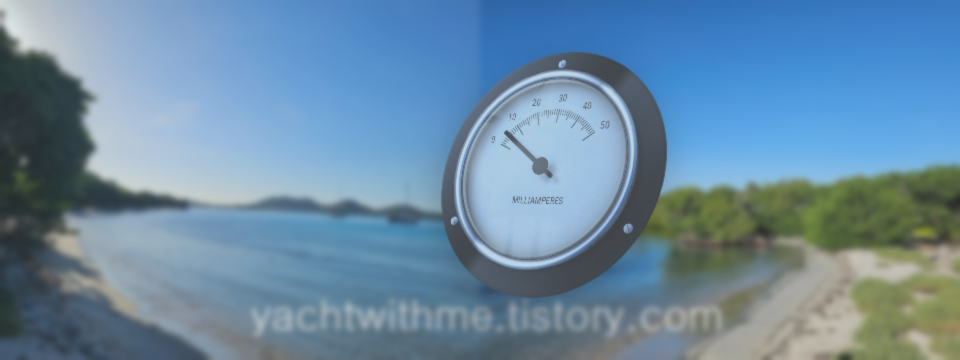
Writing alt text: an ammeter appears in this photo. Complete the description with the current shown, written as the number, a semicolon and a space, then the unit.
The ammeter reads 5; mA
